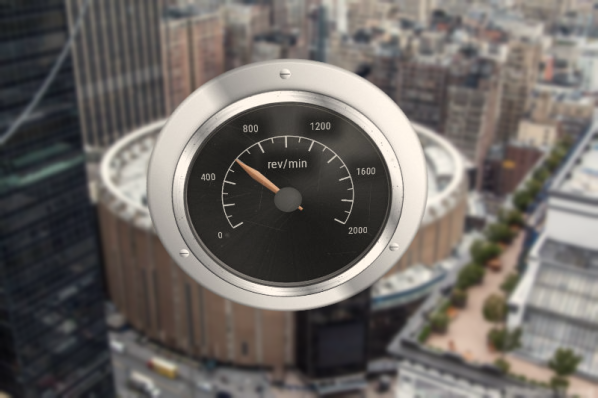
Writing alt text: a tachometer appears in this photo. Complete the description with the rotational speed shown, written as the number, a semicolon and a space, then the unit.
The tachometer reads 600; rpm
